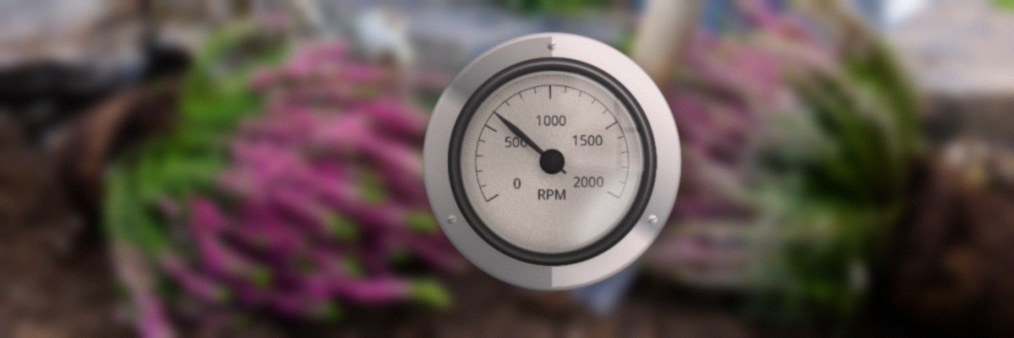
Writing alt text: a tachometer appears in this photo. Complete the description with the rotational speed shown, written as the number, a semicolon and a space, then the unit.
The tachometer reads 600; rpm
